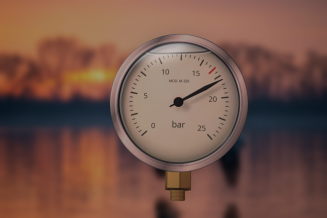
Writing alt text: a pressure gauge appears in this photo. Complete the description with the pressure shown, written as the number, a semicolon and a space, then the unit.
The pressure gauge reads 18; bar
